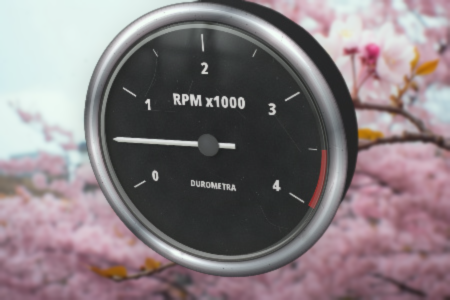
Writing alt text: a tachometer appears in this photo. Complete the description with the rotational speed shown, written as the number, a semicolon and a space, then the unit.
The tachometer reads 500; rpm
